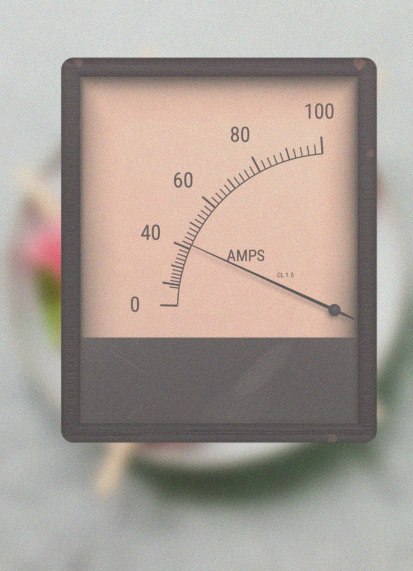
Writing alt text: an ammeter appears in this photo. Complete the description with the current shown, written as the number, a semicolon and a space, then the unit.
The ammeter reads 42; A
